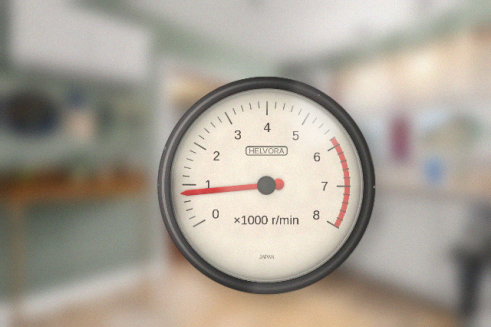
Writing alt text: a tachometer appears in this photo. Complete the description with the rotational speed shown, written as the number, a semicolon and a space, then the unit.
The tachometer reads 800; rpm
